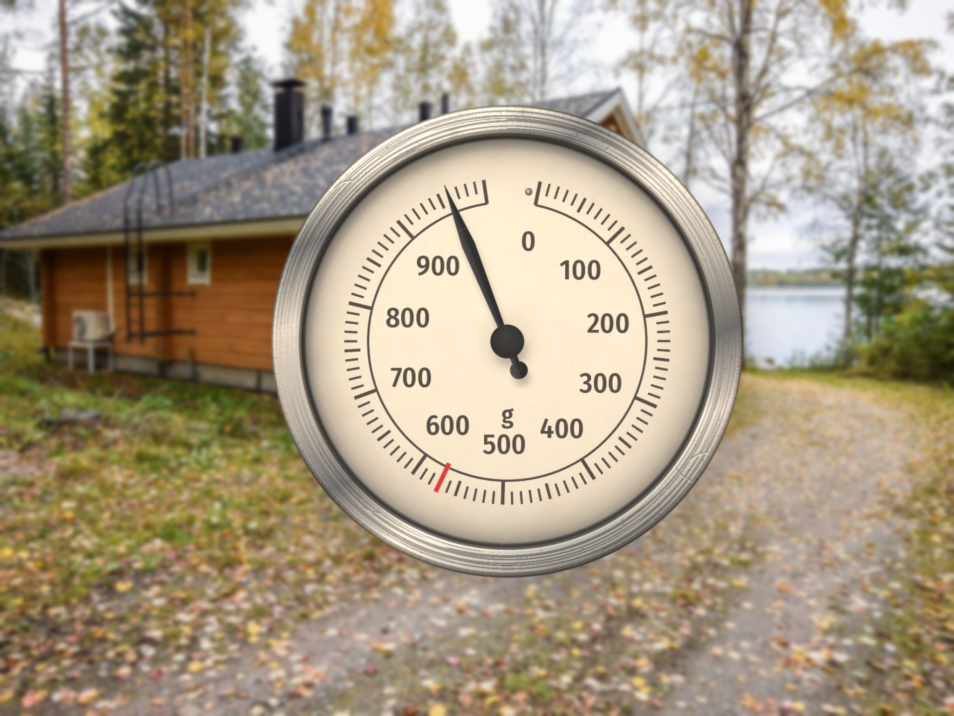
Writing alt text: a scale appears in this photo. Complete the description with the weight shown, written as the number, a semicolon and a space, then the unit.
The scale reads 960; g
